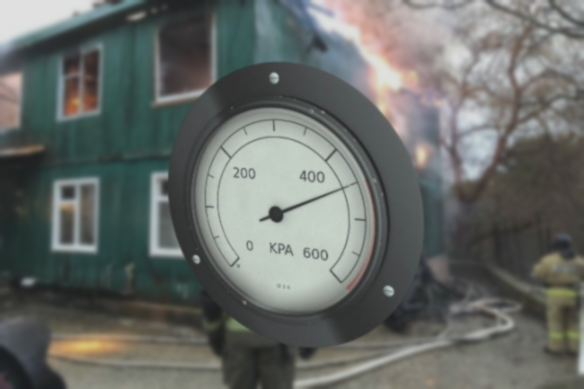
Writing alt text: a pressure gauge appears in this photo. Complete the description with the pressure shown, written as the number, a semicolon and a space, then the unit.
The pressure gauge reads 450; kPa
